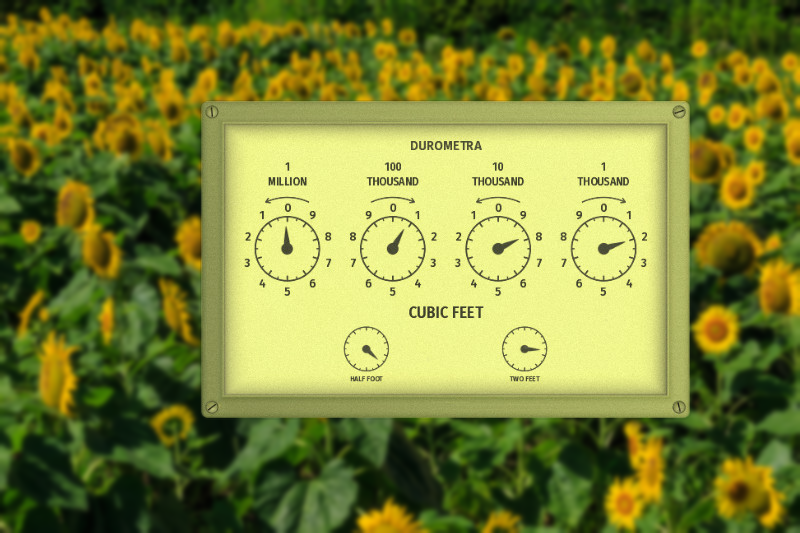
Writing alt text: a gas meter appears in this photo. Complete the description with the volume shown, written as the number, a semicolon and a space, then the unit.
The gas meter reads 8200; ft³
